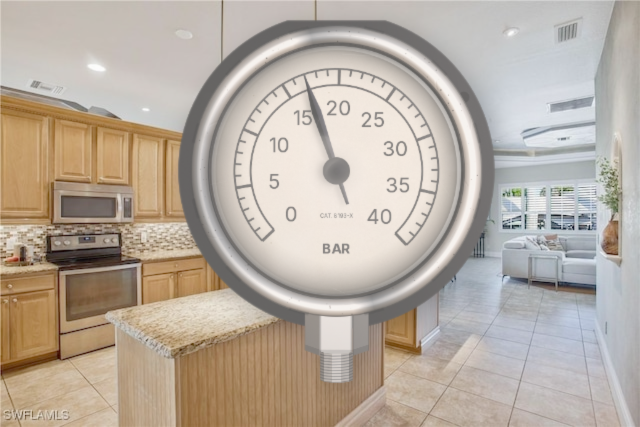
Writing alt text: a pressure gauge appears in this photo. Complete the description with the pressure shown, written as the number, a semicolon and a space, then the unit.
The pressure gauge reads 17; bar
